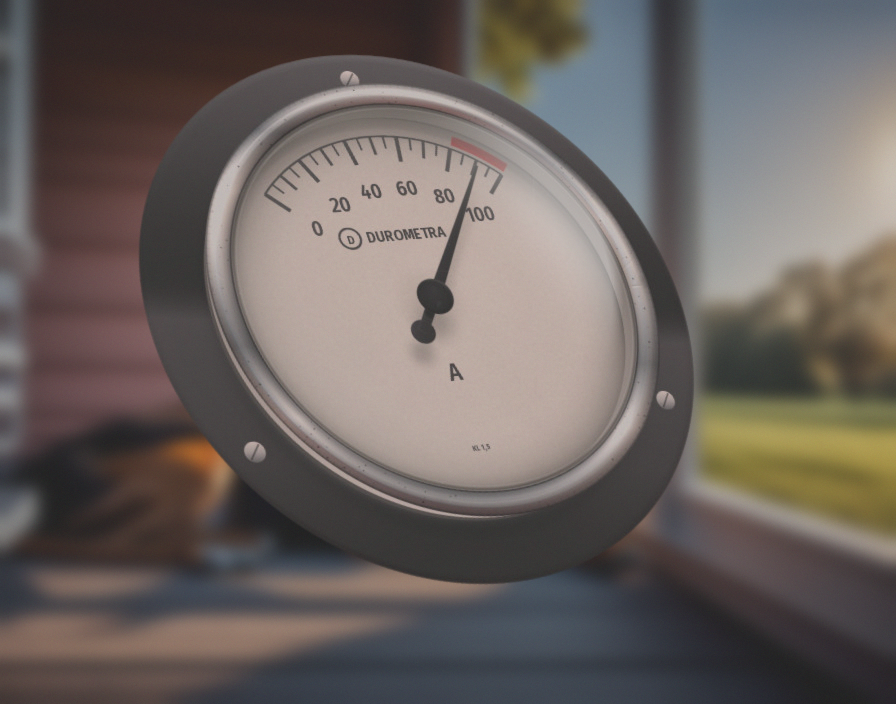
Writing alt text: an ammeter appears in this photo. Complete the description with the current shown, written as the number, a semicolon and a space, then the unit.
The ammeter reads 90; A
